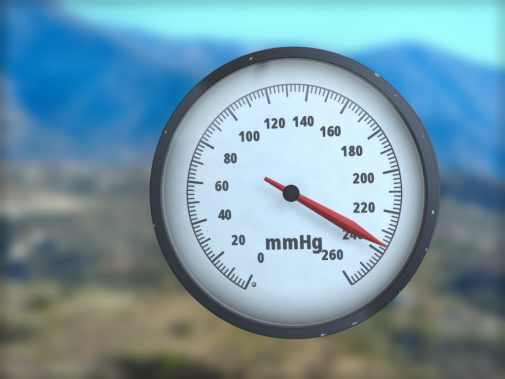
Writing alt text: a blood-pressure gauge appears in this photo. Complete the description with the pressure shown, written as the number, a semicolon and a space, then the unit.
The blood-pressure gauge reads 236; mmHg
